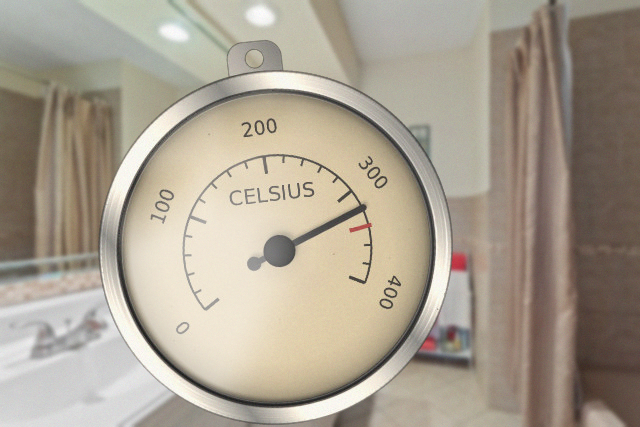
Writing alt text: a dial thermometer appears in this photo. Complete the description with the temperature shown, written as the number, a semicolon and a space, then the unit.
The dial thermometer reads 320; °C
